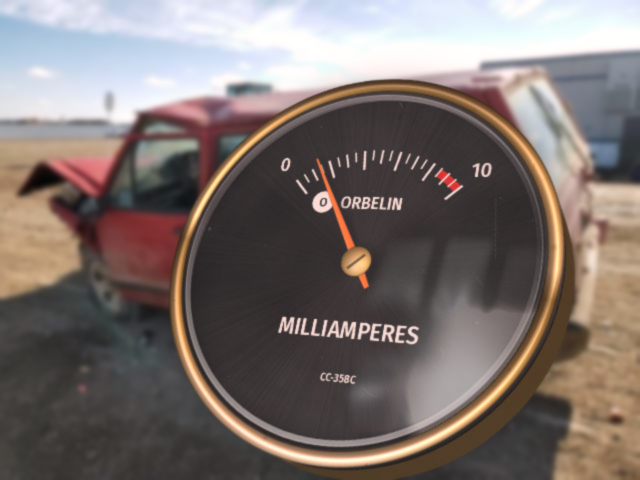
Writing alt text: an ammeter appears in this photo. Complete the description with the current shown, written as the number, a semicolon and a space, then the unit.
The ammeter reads 1.5; mA
